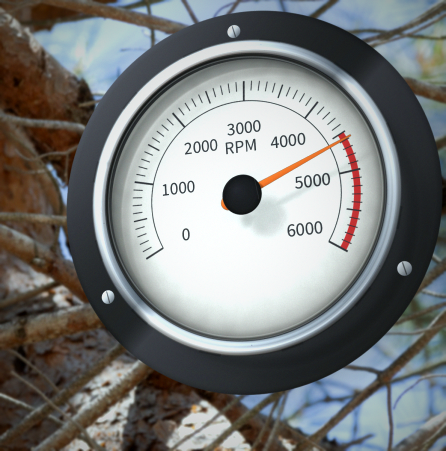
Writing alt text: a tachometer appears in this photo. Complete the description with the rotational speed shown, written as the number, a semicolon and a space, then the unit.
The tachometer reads 4600; rpm
